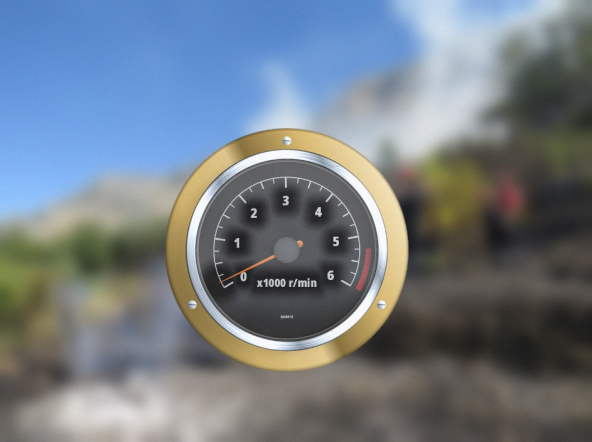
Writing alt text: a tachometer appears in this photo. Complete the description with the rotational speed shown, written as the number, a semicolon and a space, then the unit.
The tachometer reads 125; rpm
